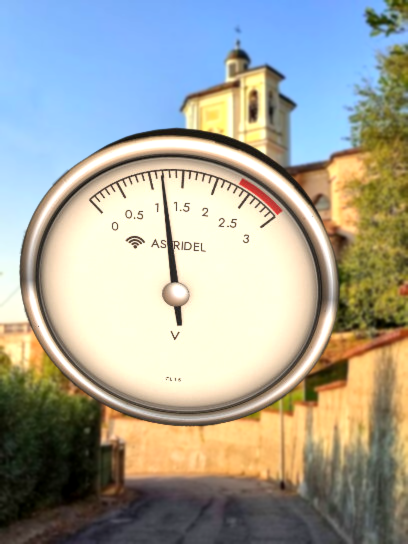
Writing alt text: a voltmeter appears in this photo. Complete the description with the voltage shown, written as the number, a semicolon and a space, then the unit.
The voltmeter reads 1.2; V
